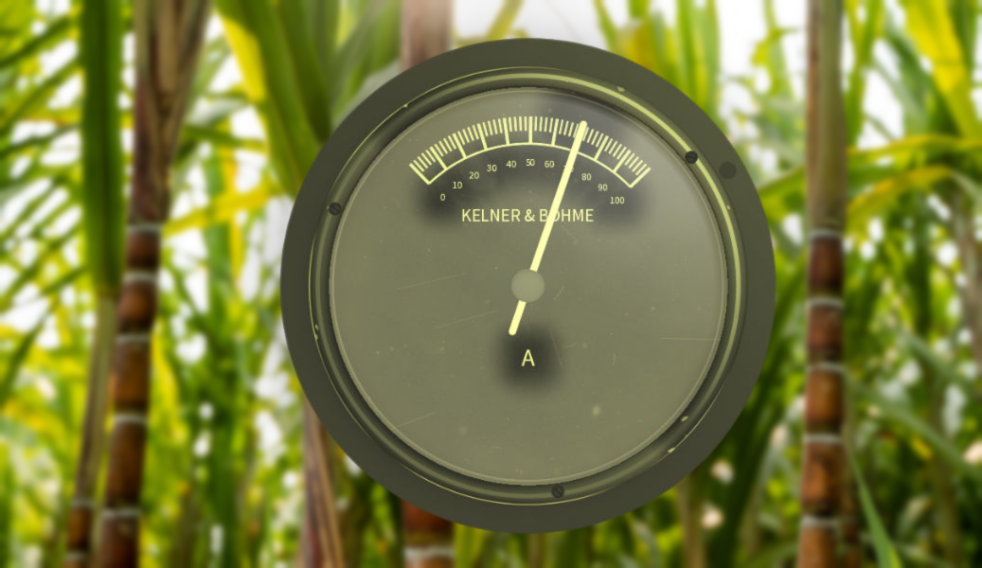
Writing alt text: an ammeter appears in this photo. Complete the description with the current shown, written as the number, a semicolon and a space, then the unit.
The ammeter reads 70; A
